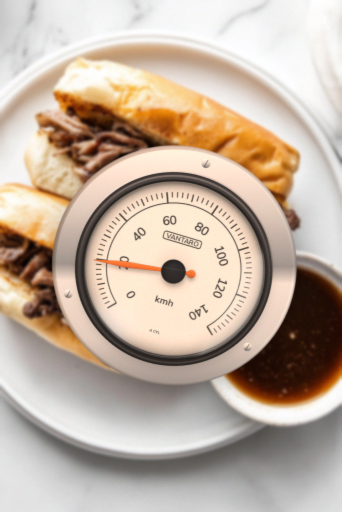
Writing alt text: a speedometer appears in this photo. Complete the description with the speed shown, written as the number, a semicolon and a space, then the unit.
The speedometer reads 20; km/h
